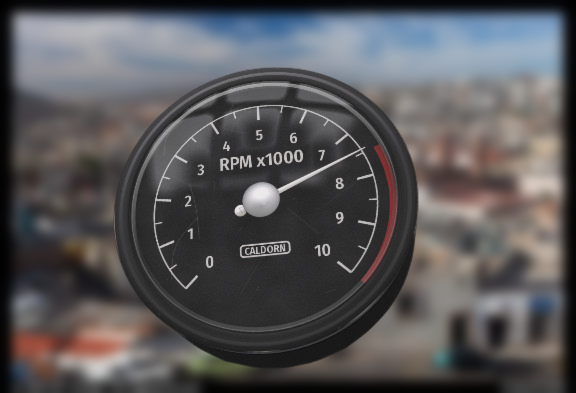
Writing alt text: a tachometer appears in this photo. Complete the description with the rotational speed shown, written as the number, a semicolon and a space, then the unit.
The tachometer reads 7500; rpm
